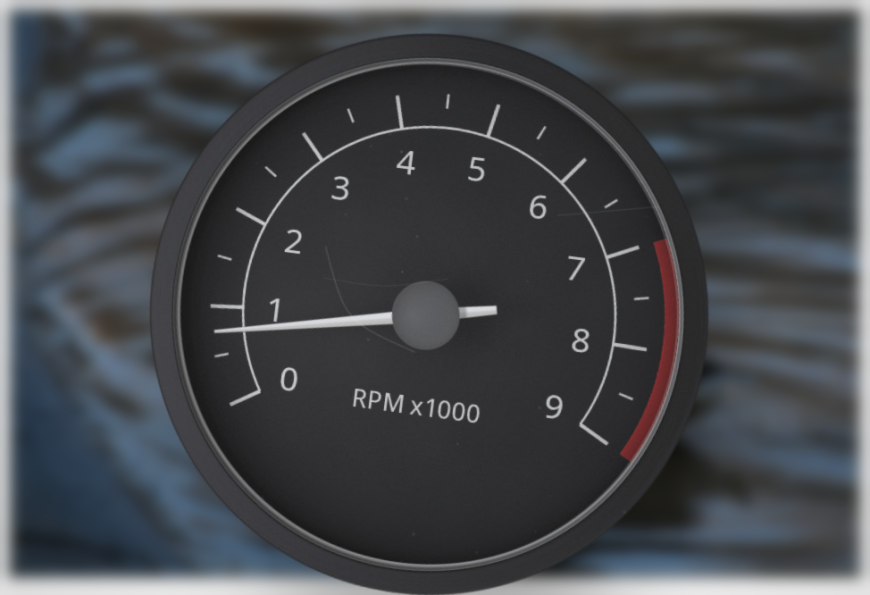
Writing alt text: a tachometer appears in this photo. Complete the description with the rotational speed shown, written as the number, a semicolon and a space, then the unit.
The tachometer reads 750; rpm
